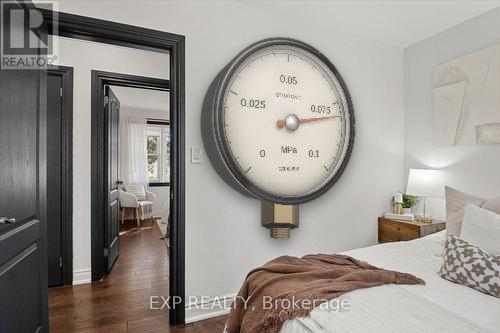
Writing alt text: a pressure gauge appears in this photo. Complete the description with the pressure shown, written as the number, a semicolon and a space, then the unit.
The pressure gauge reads 0.08; MPa
